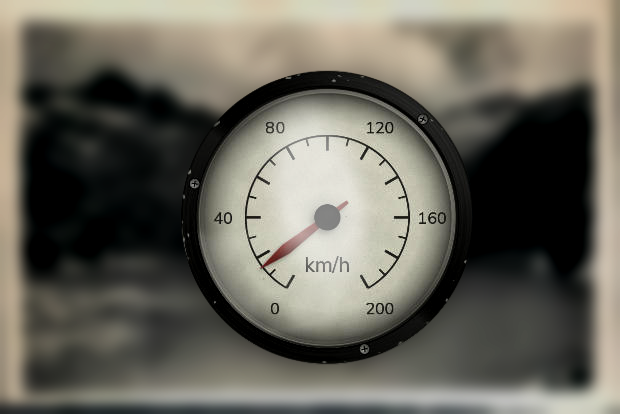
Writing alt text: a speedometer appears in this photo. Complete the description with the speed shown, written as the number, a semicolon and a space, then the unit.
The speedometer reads 15; km/h
